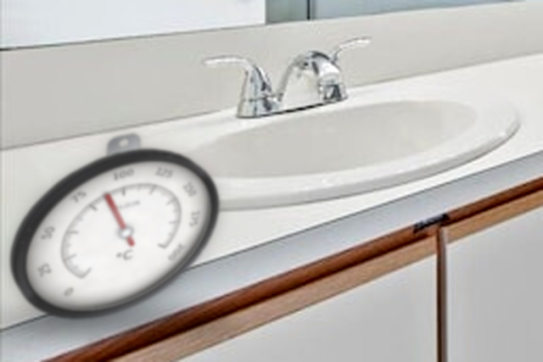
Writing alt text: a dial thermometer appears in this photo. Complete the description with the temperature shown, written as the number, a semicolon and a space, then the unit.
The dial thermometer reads 87.5; °C
